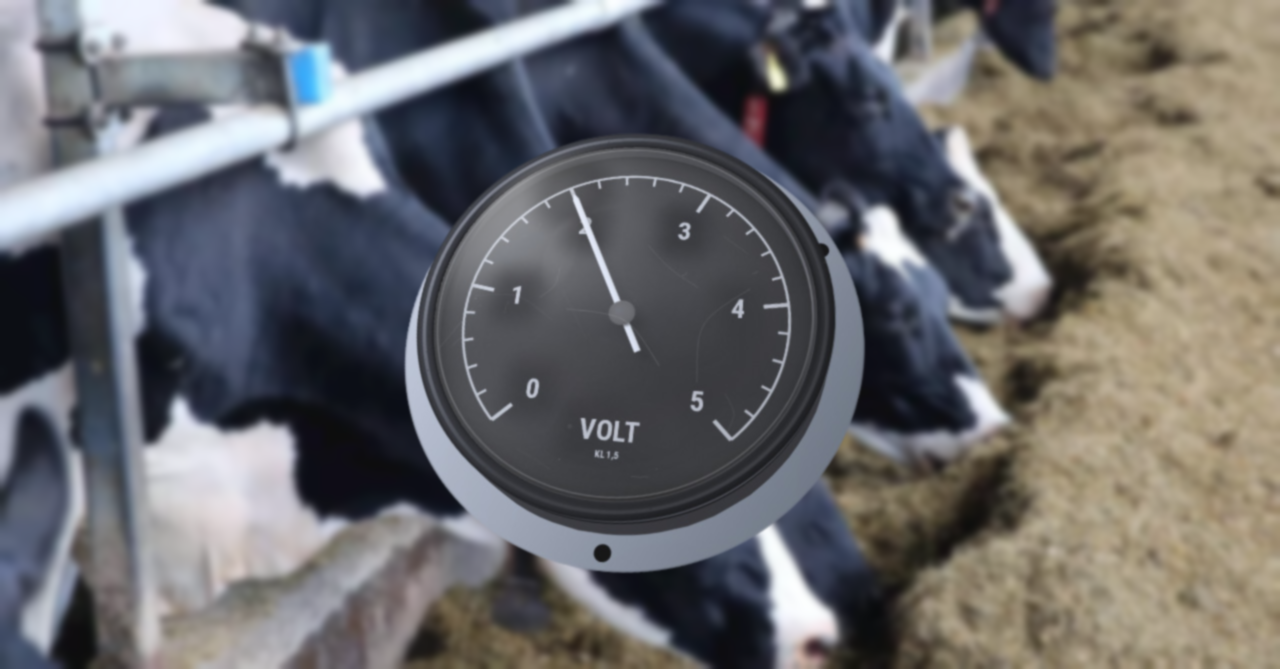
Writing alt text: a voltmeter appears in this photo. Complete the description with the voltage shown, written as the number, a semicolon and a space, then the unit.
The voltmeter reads 2; V
